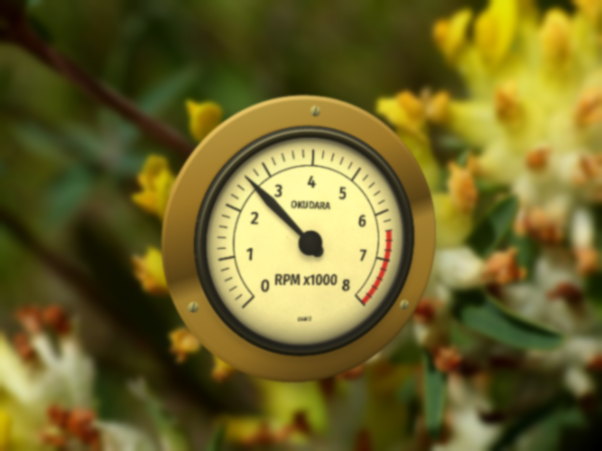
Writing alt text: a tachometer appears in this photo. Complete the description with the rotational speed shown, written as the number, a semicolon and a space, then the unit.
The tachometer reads 2600; rpm
